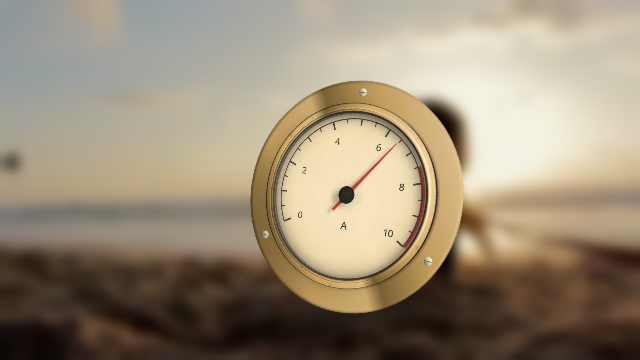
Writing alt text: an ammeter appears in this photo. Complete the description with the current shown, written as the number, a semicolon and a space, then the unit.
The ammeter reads 6.5; A
